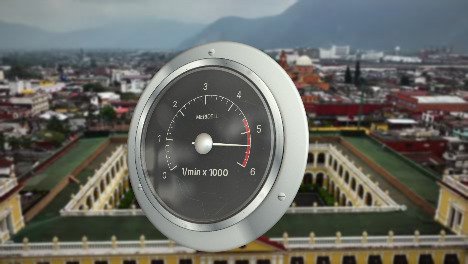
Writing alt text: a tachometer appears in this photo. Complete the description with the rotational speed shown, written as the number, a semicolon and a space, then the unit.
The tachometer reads 5400; rpm
